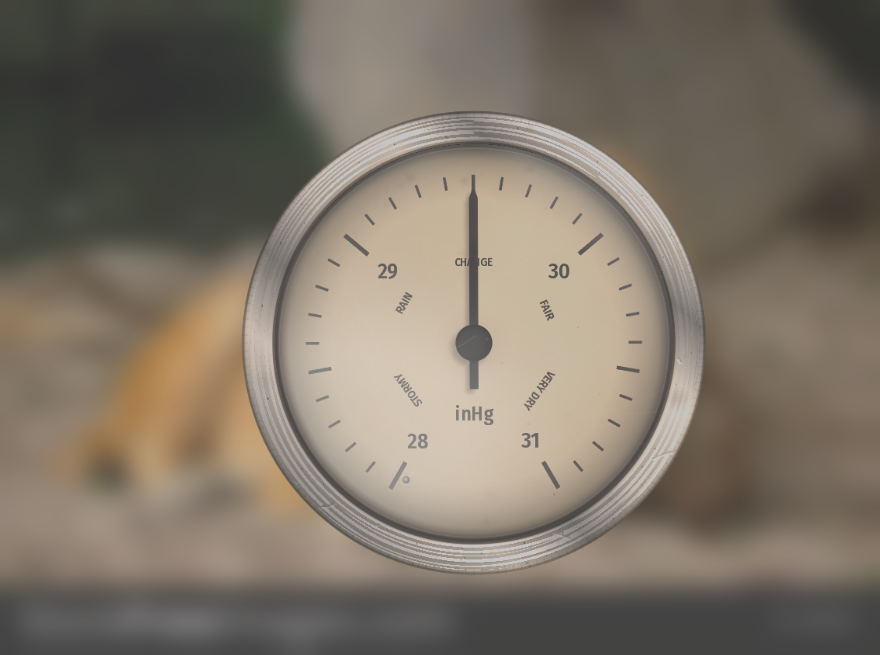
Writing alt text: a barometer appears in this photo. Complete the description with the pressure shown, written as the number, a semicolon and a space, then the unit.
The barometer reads 29.5; inHg
